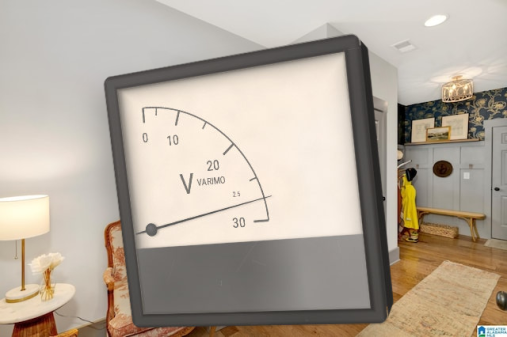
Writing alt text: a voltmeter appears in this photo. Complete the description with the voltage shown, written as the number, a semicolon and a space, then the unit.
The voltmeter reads 27.5; V
